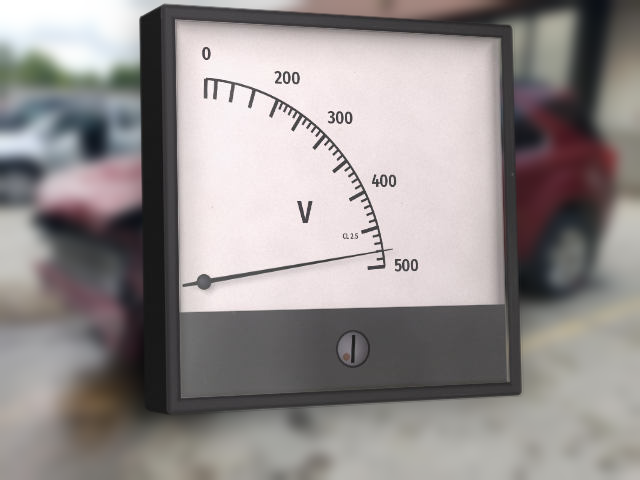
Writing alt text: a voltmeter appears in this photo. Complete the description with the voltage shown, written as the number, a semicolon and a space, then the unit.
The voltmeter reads 480; V
